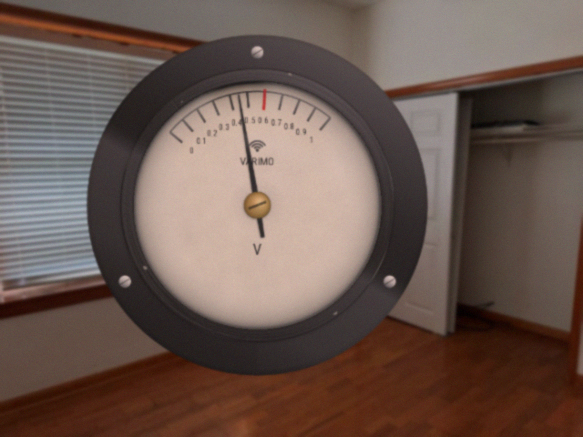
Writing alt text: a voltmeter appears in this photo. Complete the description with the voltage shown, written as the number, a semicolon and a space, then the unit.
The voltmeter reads 0.45; V
